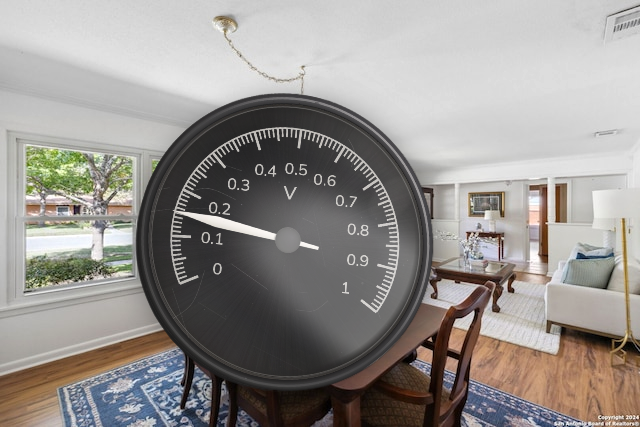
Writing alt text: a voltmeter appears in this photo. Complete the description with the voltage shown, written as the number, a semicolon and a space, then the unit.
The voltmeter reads 0.15; V
